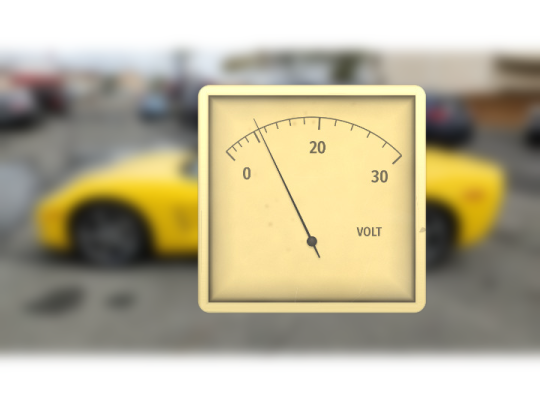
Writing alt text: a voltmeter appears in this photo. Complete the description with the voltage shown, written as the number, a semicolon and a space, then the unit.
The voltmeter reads 11; V
